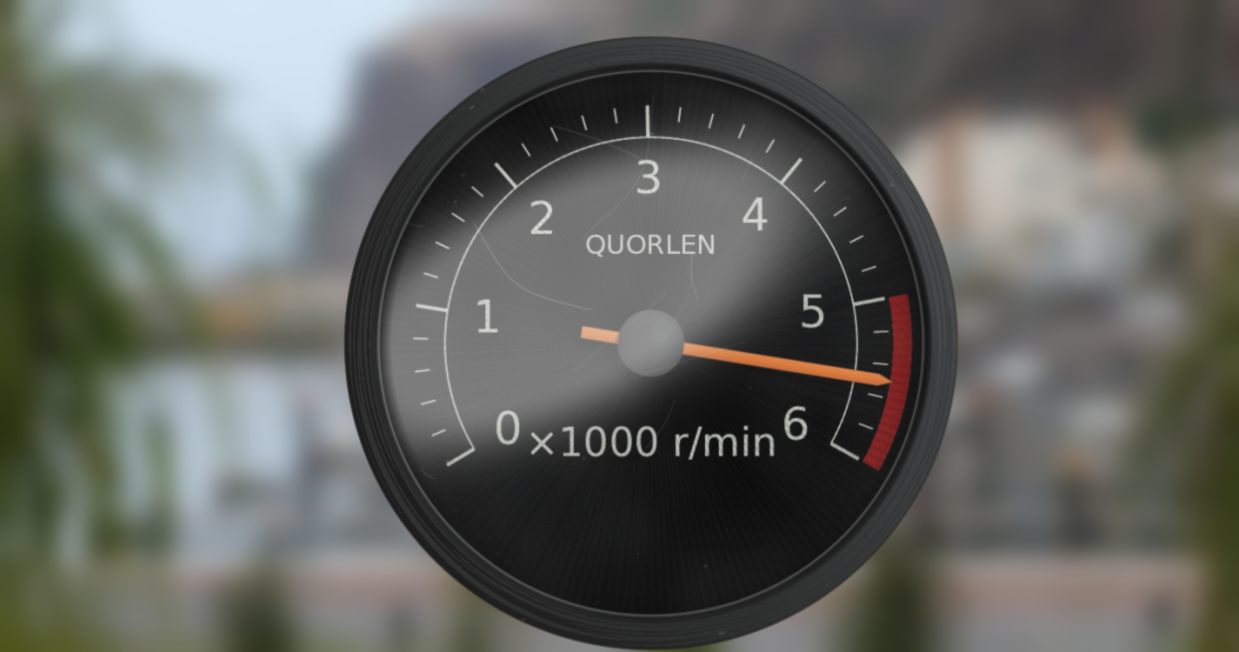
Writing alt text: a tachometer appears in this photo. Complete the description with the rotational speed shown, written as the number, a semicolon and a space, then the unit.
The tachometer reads 5500; rpm
